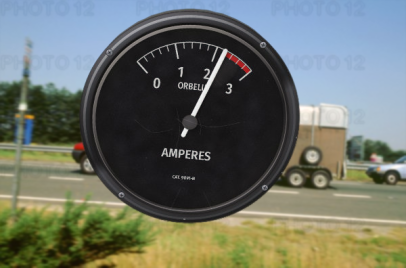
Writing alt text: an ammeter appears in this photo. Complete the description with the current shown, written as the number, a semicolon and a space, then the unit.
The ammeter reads 2.2; A
